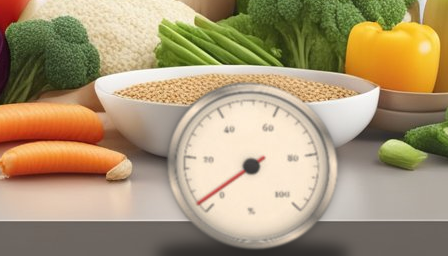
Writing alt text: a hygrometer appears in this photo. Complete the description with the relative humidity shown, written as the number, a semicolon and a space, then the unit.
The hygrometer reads 4; %
